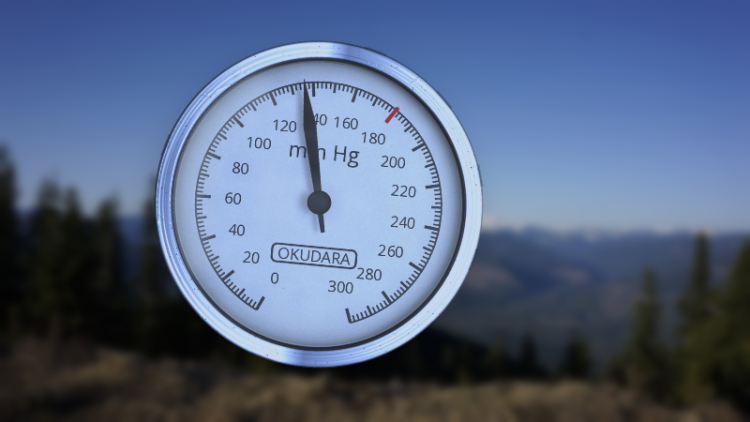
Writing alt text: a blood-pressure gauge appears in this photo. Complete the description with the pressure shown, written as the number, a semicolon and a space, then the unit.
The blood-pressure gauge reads 136; mmHg
